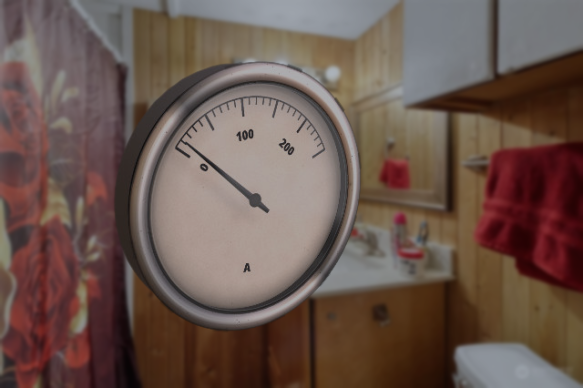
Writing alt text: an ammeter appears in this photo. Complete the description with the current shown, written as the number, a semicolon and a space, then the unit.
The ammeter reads 10; A
